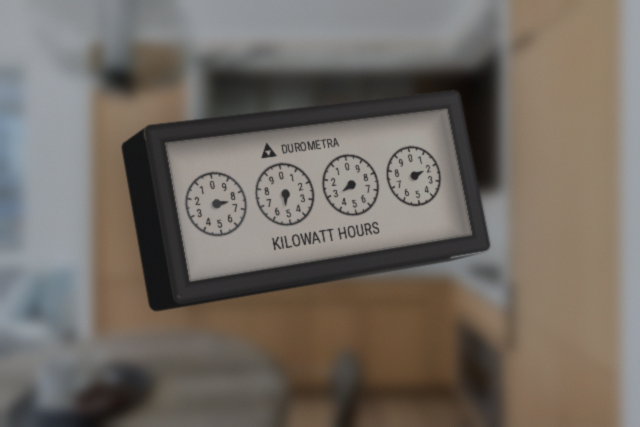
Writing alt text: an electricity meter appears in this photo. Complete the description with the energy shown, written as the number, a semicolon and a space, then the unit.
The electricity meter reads 7532; kWh
